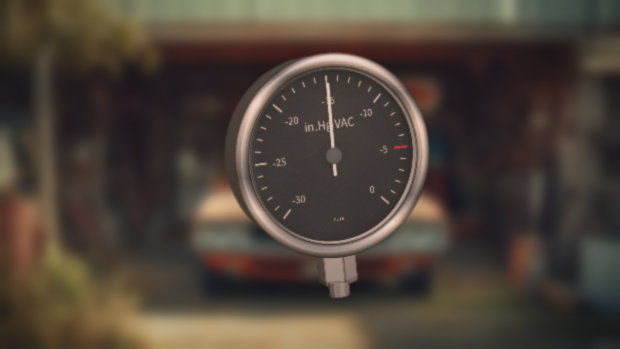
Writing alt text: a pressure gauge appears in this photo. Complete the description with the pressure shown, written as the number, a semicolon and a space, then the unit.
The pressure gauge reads -15; inHg
